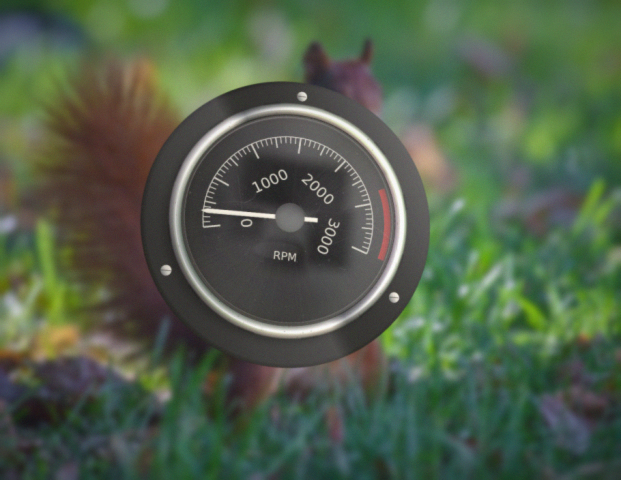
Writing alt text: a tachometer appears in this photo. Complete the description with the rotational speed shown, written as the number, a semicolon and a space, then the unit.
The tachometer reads 150; rpm
